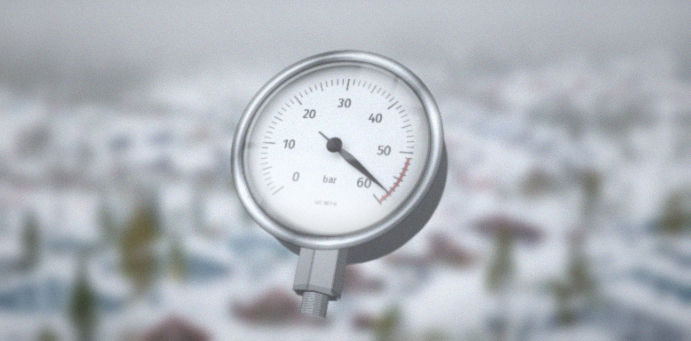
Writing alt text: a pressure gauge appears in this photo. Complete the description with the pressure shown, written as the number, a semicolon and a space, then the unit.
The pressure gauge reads 58; bar
